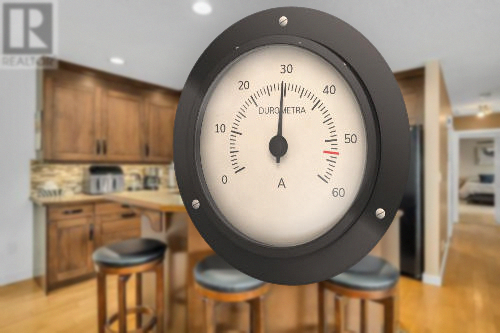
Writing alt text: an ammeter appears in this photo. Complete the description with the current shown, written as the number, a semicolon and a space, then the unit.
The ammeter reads 30; A
